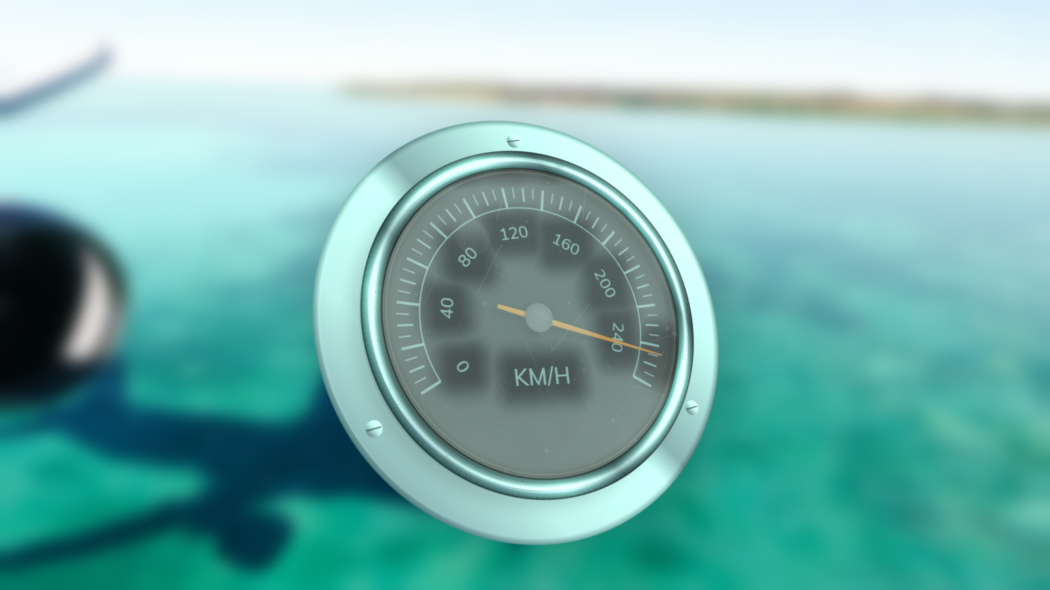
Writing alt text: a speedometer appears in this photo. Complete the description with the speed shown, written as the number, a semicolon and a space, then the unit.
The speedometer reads 245; km/h
